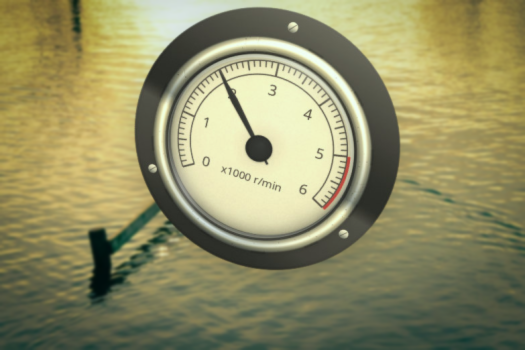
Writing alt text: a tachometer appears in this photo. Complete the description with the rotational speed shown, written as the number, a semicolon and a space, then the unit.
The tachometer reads 2000; rpm
